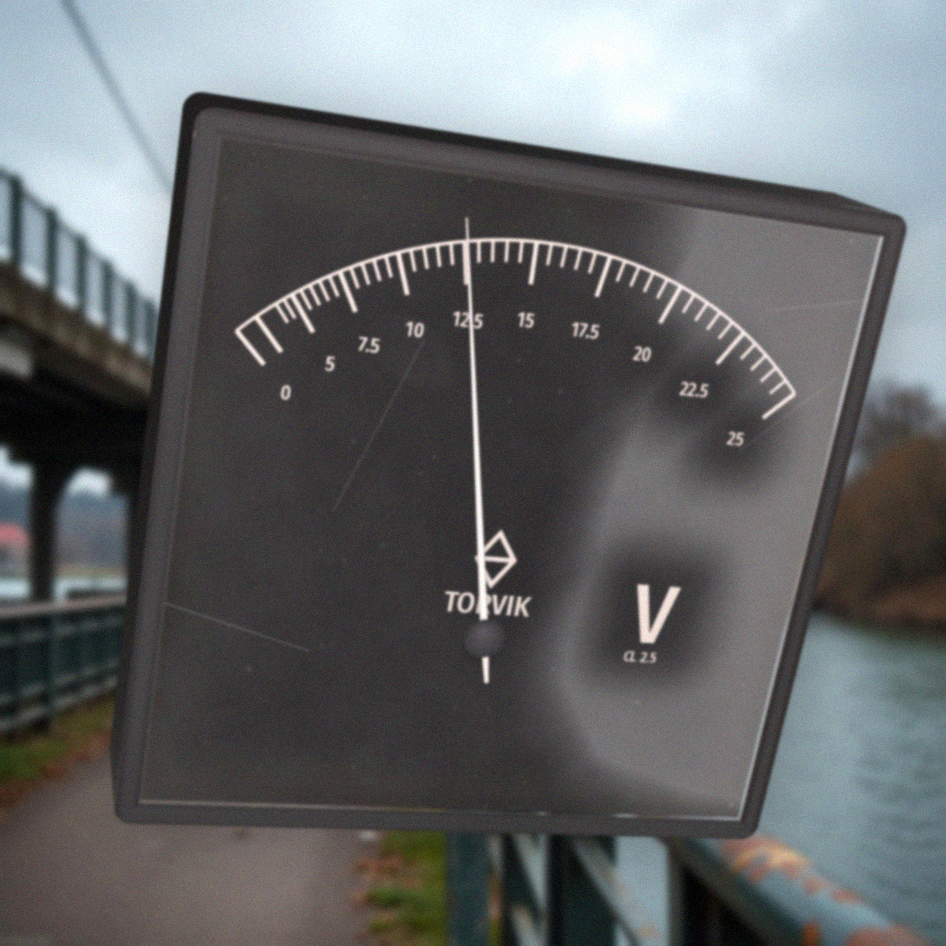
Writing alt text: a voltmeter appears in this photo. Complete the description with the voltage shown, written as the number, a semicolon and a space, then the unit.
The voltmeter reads 12.5; V
